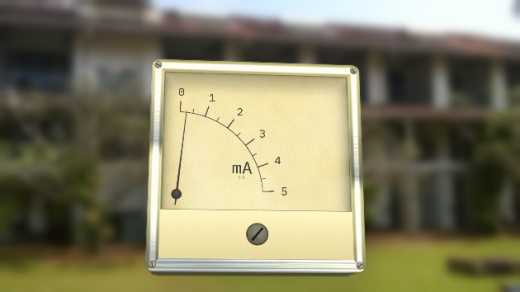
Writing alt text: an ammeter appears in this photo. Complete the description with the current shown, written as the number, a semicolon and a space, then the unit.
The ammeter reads 0.25; mA
